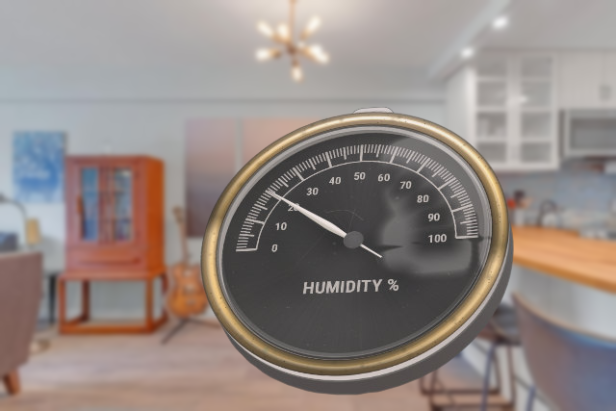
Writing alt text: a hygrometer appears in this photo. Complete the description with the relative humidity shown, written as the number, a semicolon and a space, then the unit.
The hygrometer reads 20; %
